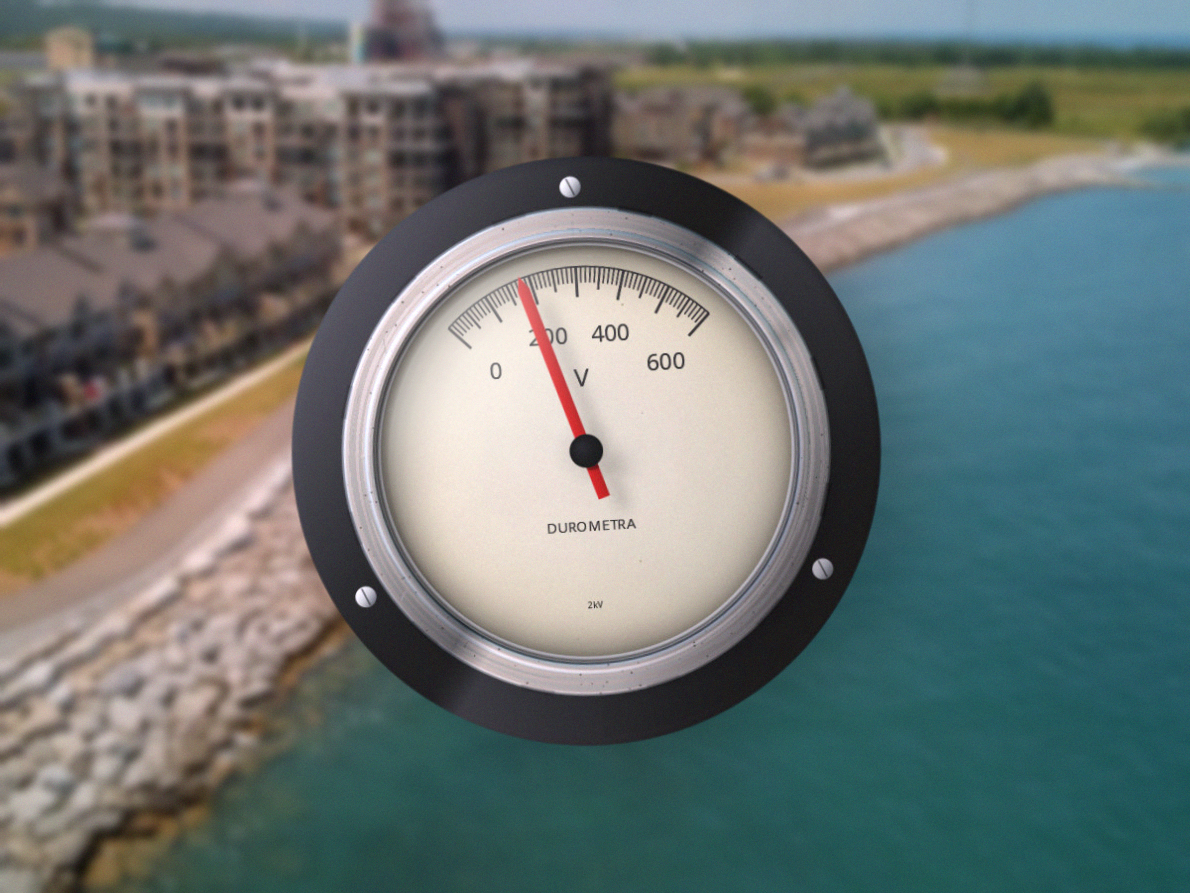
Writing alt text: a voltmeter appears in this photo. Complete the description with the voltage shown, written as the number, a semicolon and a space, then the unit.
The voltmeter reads 180; V
